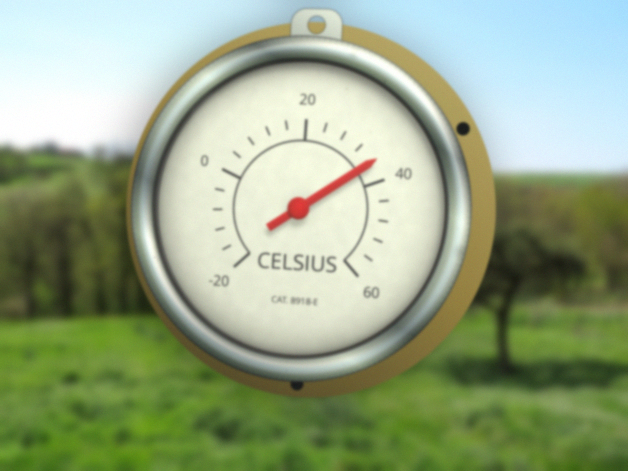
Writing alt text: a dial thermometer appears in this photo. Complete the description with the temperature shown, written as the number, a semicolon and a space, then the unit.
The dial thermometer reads 36; °C
